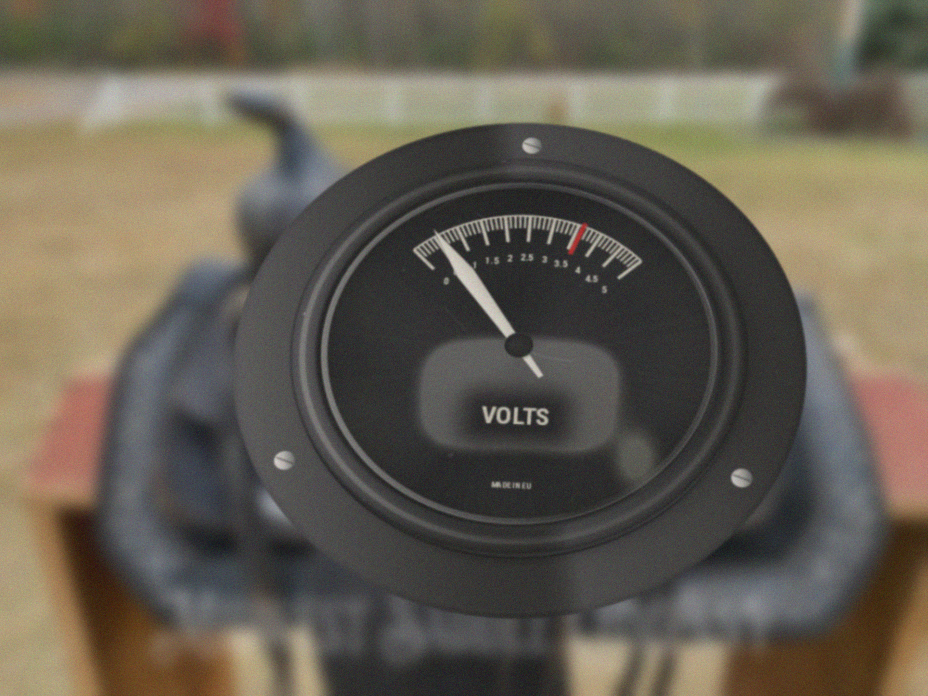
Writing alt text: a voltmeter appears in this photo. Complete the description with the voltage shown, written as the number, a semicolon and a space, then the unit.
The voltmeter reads 0.5; V
